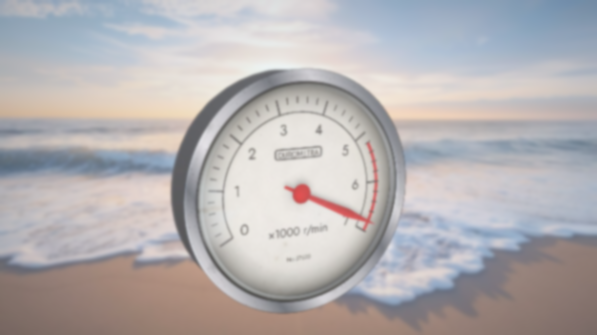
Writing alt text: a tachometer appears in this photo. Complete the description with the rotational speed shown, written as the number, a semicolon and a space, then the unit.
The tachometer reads 6800; rpm
